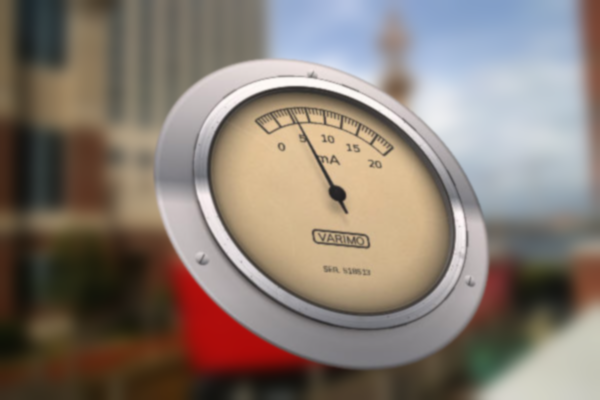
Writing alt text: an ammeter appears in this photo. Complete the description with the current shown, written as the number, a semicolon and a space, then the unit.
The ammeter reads 5; mA
